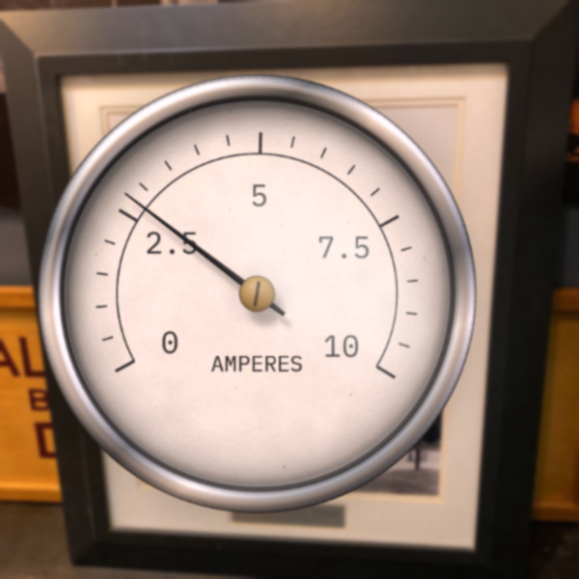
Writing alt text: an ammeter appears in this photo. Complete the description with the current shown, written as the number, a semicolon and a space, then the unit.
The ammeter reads 2.75; A
